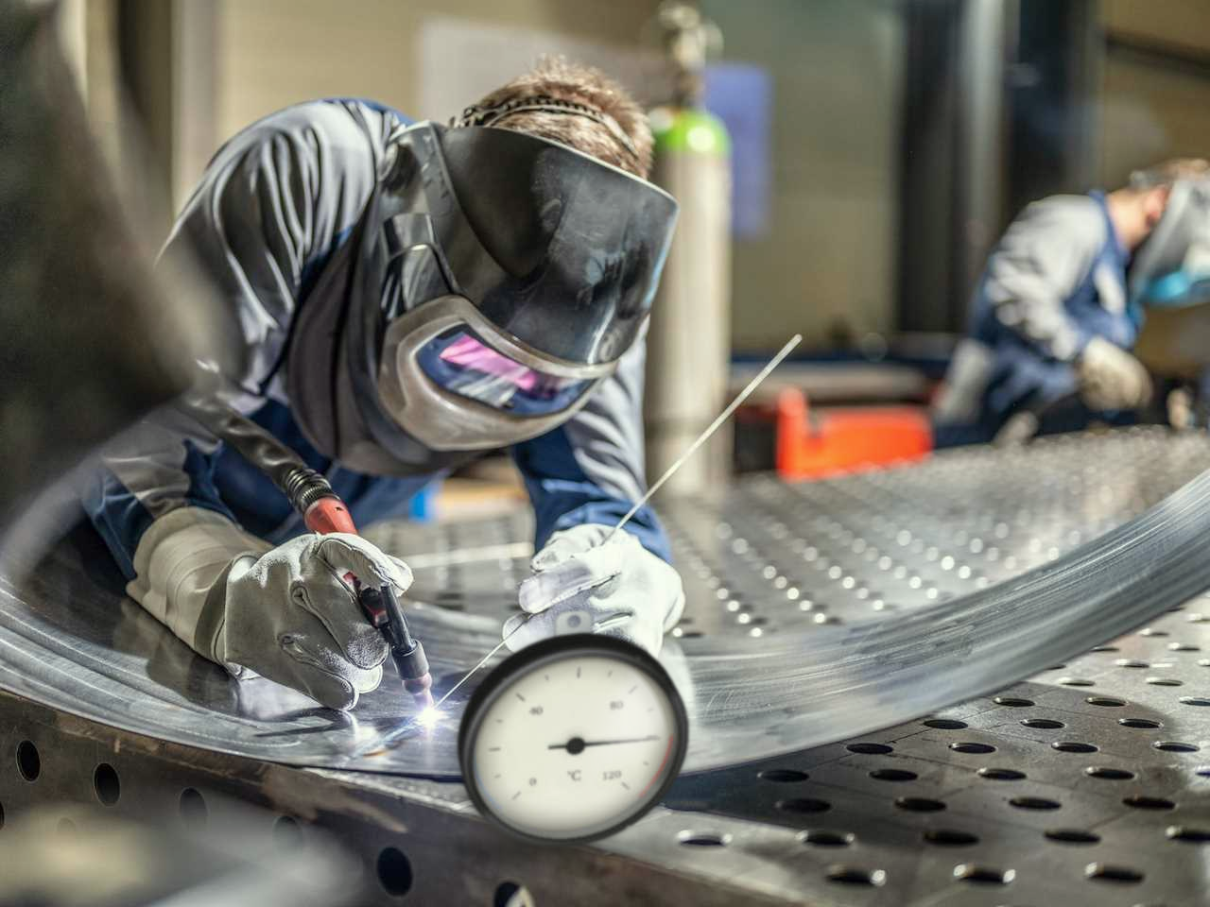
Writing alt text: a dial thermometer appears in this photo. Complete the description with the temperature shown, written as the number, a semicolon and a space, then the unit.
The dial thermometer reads 100; °C
